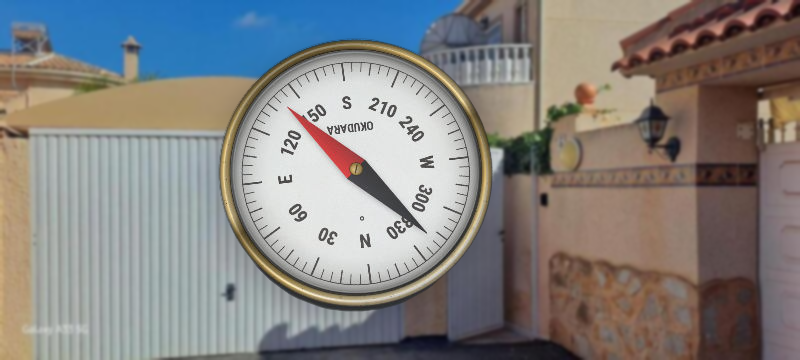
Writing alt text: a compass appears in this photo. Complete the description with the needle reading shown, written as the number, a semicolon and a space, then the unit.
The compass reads 140; °
